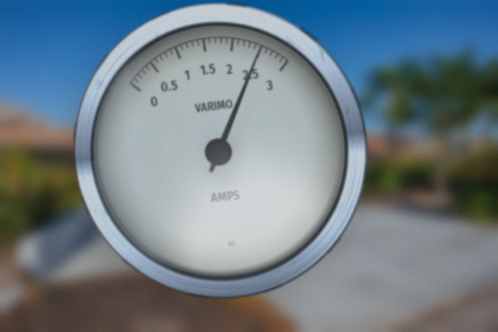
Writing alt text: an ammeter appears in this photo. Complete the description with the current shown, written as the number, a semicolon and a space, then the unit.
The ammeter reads 2.5; A
